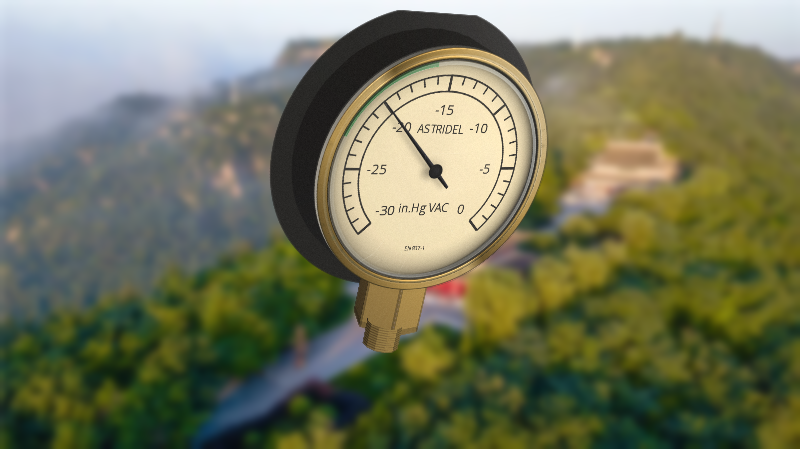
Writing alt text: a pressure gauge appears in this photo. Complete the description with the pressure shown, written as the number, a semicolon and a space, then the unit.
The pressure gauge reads -20; inHg
